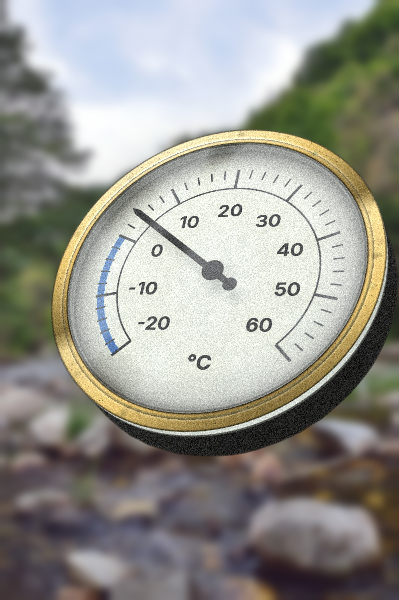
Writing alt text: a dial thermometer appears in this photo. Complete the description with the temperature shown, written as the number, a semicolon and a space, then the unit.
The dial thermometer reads 4; °C
